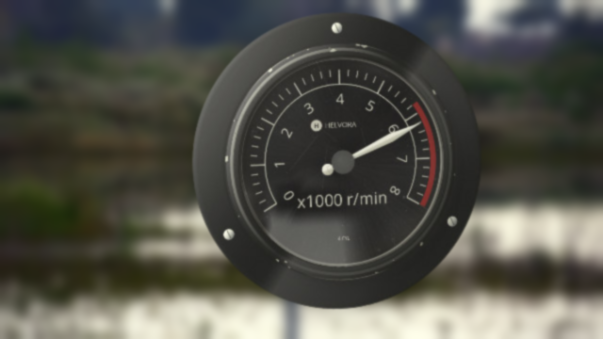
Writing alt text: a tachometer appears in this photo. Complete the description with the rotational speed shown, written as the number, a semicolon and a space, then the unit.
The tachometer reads 6200; rpm
